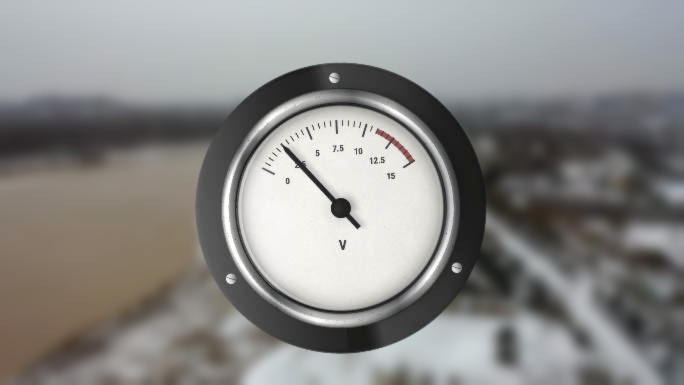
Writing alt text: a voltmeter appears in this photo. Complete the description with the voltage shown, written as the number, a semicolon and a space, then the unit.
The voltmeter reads 2.5; V
